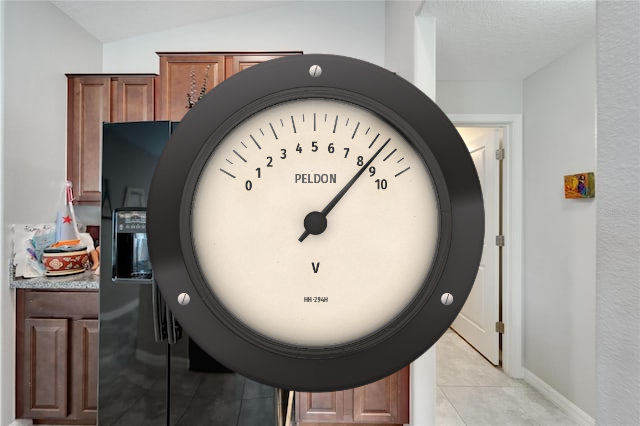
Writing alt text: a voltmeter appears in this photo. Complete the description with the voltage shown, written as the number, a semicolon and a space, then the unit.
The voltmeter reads 8.5; V
